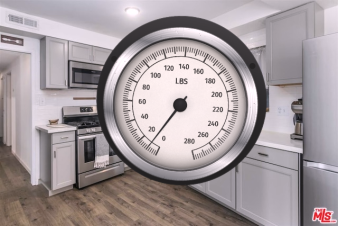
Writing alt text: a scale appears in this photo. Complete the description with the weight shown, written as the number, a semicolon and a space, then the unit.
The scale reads 10; lb
